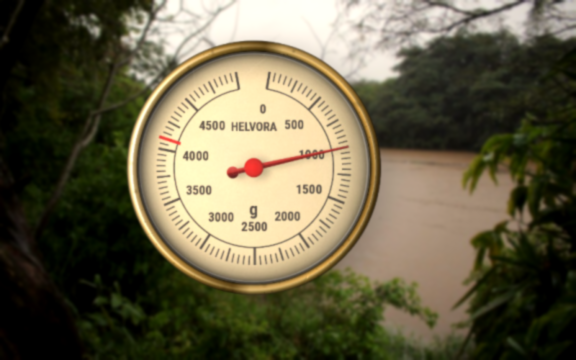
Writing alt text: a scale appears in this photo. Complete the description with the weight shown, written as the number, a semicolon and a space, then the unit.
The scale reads 1000; g
